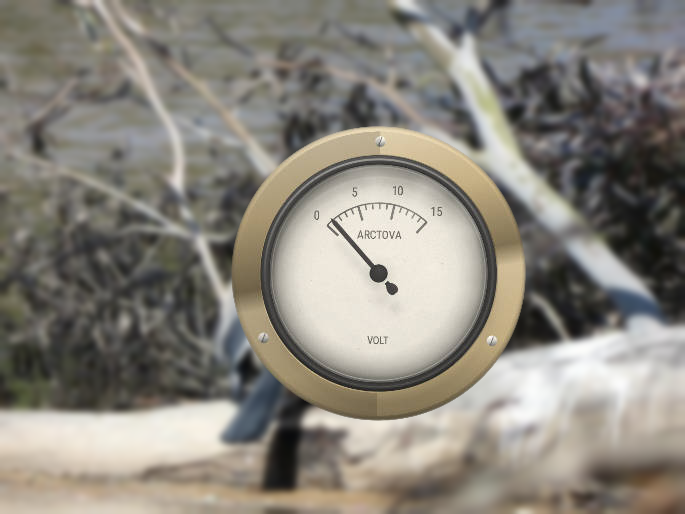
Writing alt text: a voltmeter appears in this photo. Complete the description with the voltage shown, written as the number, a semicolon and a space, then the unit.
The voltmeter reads 1; V
